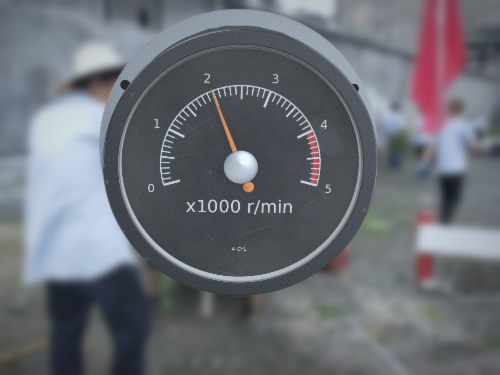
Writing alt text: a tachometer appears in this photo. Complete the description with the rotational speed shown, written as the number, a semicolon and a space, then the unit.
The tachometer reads 2000; rpm
